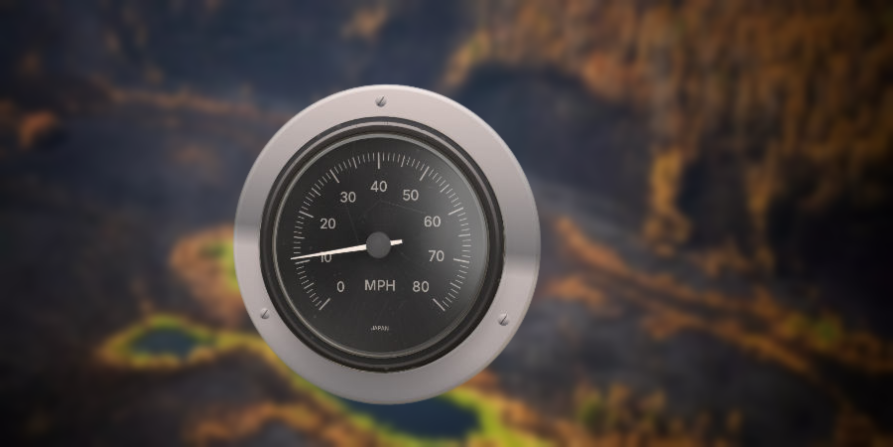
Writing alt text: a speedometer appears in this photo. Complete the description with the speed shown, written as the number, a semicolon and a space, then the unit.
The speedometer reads 11; mph
